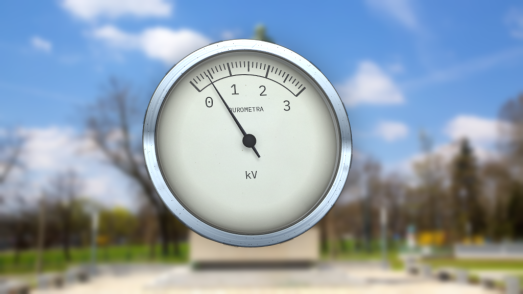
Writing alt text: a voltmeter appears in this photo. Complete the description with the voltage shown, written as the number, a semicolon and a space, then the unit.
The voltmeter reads 0.4; kV
